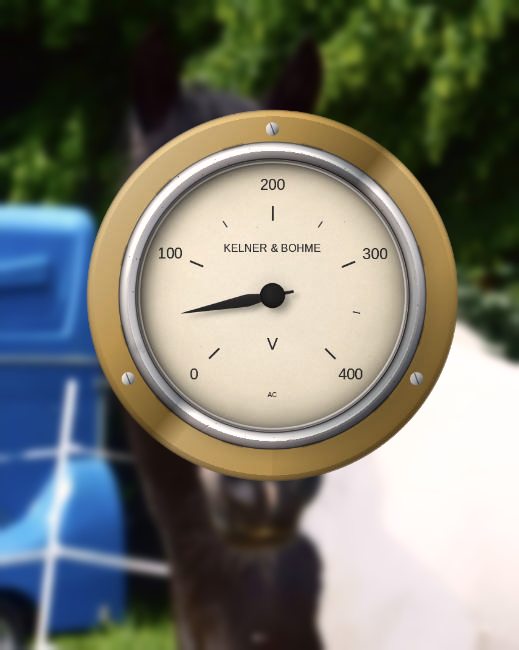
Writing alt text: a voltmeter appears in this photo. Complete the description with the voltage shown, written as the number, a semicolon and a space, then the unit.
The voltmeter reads 50; V
